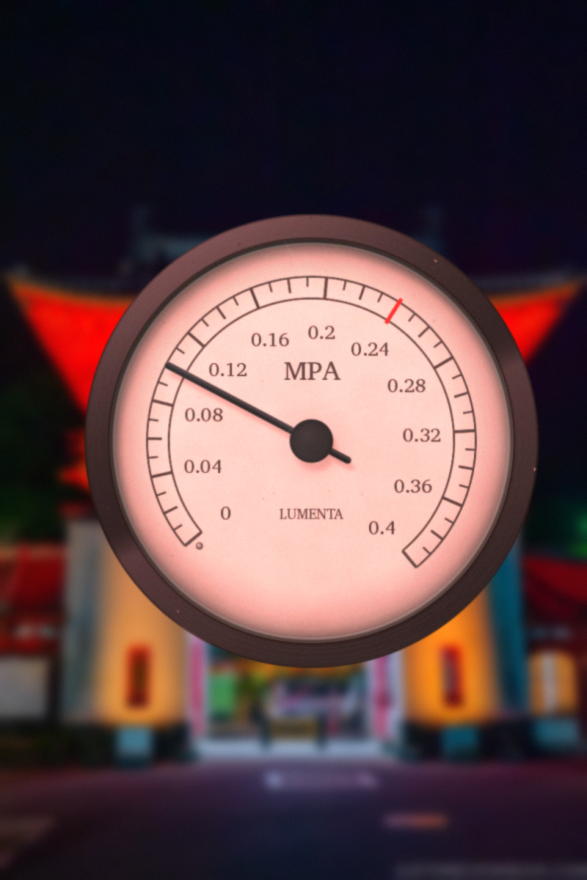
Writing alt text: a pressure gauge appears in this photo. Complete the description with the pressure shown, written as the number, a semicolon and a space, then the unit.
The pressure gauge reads 0.1; MPa
